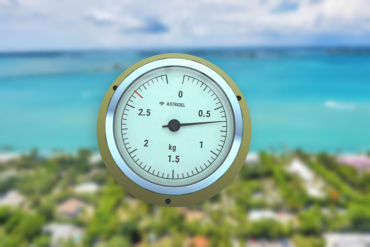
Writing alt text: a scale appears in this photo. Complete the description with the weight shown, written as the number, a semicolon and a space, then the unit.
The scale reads 0.65; kg
